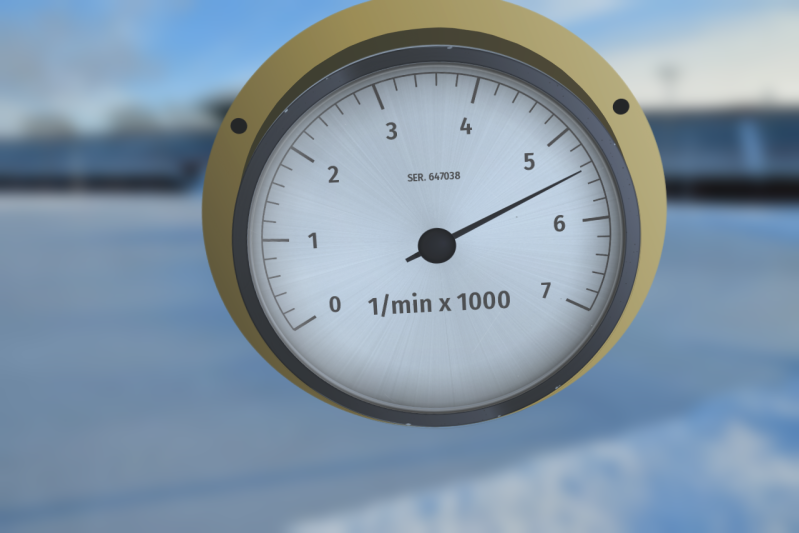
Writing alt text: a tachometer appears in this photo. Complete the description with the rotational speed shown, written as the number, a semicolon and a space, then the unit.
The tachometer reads 5400; rpm
